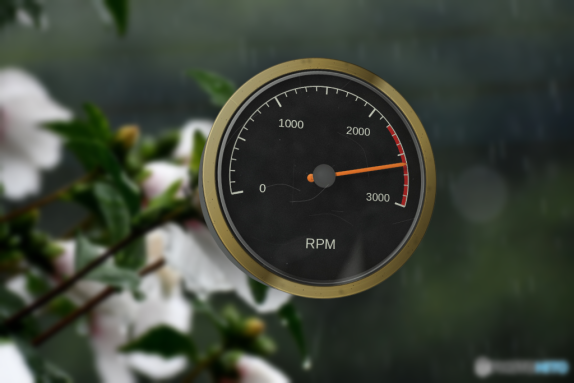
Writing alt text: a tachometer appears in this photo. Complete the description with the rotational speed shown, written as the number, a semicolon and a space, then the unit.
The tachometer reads 2600; rpm
